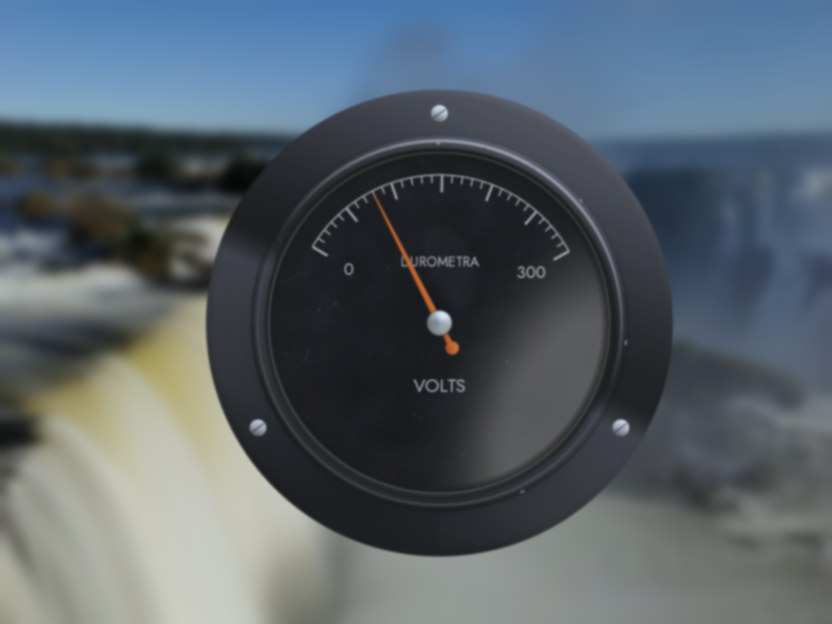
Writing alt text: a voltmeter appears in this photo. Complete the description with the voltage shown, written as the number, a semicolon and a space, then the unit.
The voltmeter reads 80; V
